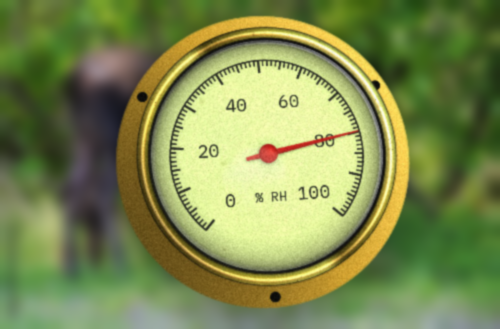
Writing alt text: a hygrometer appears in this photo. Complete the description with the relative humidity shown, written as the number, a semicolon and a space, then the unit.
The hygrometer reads 80; %
